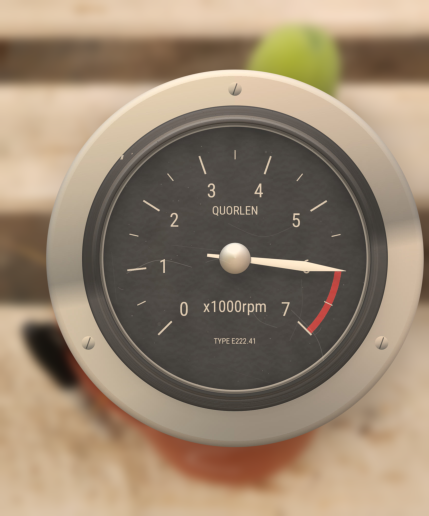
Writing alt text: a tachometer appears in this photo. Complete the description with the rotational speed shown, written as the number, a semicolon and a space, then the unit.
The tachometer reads 6000; rpm
